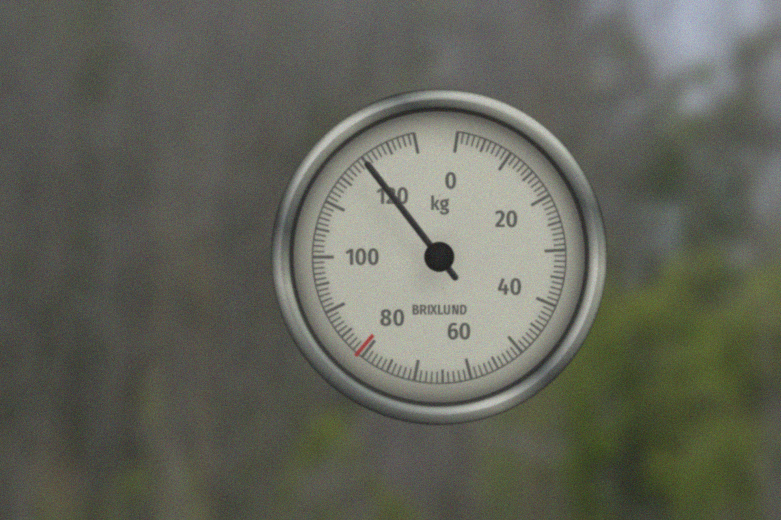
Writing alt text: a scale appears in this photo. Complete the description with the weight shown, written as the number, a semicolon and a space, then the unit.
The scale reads 120; kg
